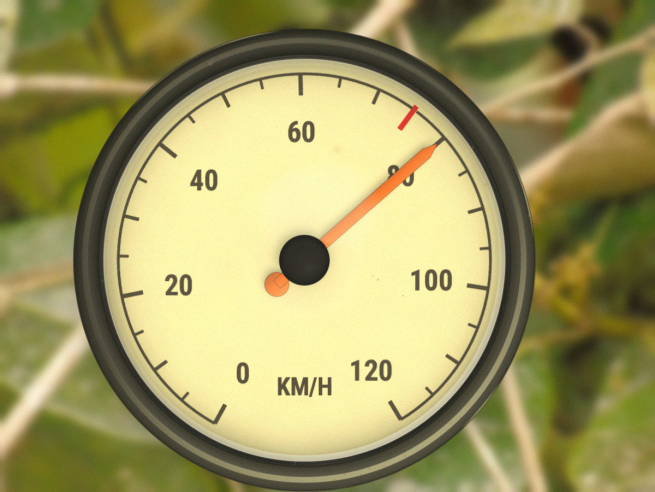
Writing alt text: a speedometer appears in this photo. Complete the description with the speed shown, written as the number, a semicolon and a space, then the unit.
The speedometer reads 80; km/h
